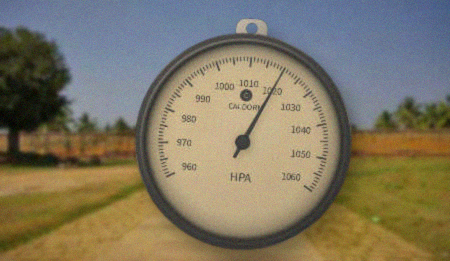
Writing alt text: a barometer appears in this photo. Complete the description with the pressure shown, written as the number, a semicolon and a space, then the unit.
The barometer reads 1020; hPa
